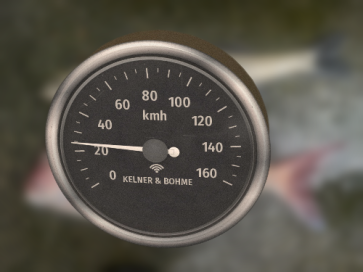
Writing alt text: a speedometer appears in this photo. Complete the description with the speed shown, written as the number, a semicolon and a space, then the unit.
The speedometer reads 25; km/h
